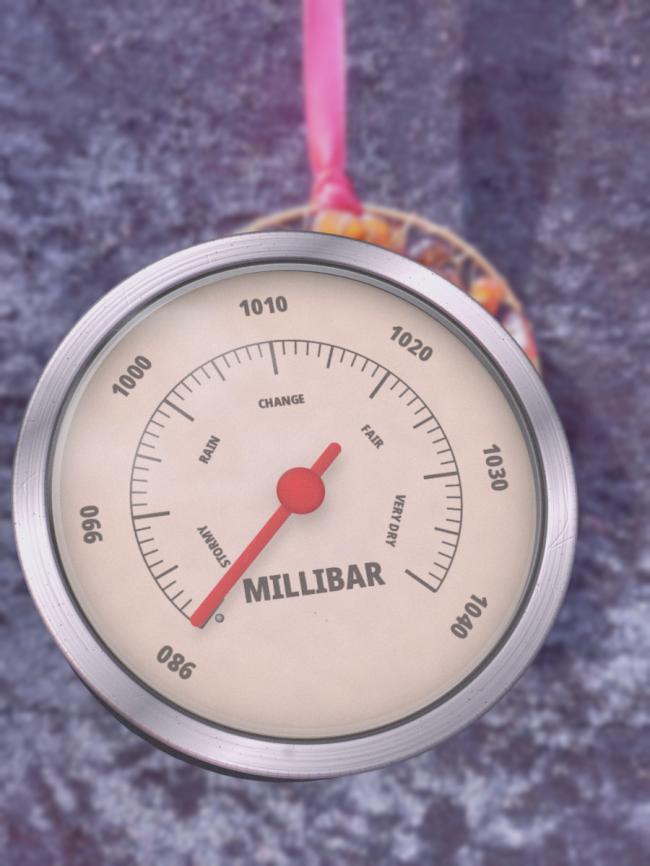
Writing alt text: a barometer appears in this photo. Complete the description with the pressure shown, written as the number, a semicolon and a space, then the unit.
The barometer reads 980.5; mbar
